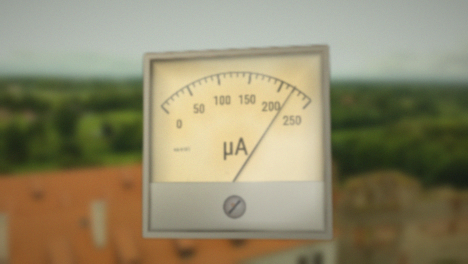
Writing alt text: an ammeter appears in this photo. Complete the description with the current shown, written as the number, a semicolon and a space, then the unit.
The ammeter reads 220; µA
